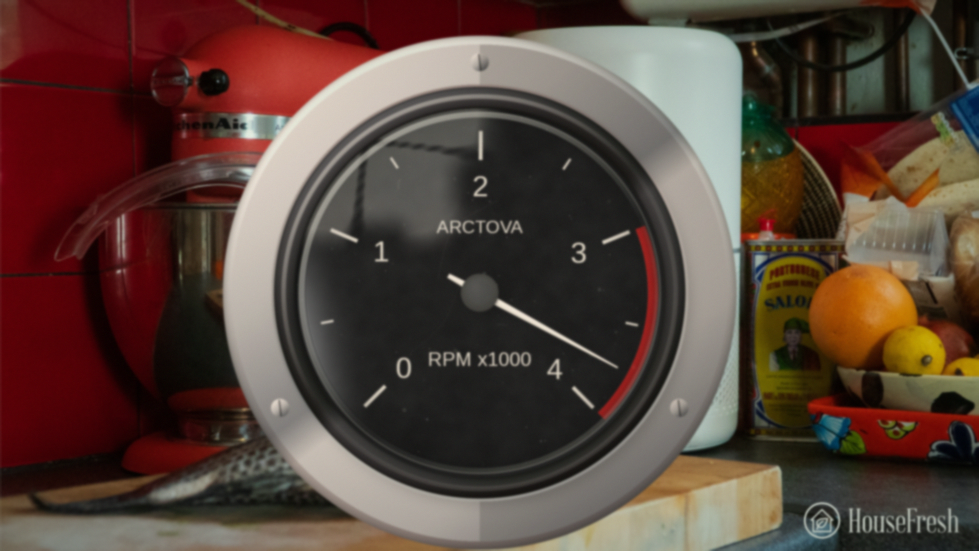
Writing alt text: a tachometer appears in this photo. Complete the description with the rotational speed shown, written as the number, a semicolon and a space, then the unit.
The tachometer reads 3750; rpm
